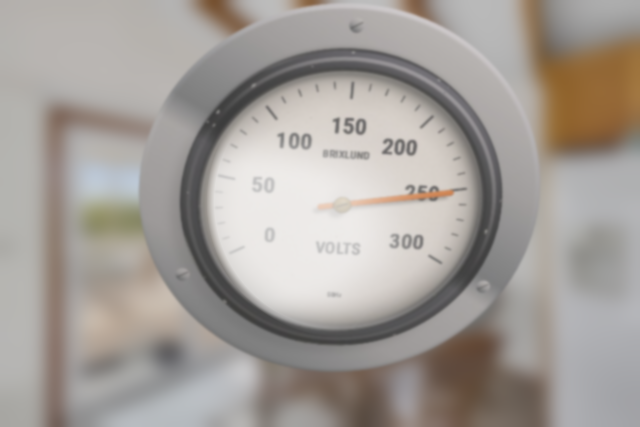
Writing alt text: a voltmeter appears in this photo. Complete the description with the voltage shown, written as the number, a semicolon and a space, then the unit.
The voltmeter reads 250; V
